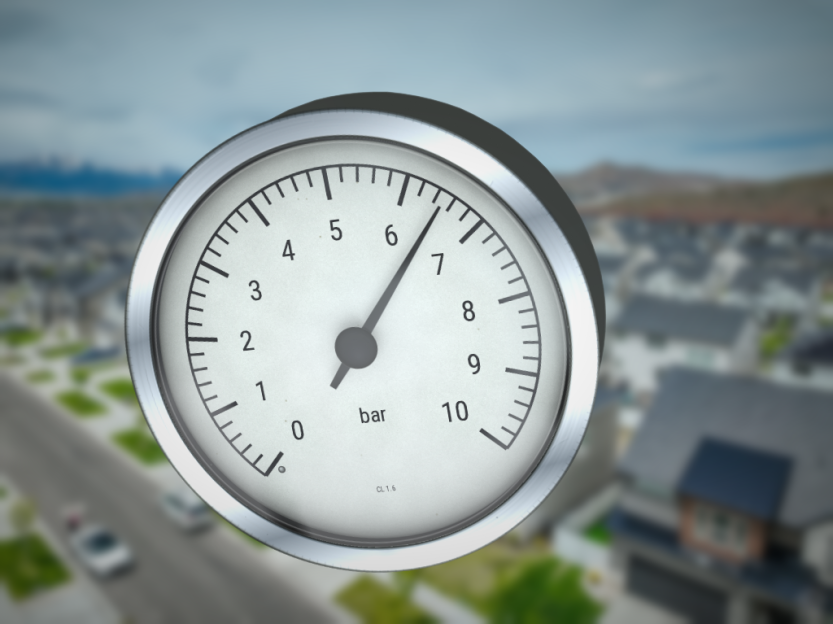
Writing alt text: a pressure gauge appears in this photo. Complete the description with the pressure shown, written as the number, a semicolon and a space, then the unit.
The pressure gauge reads 6.5; bar
